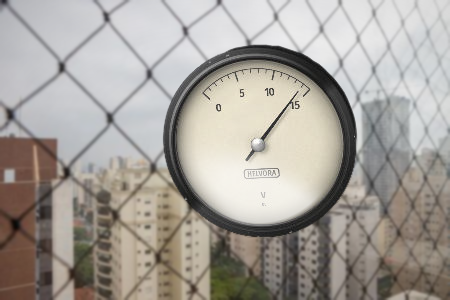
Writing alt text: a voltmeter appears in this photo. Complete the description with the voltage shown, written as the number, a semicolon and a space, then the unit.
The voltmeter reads 14; V
